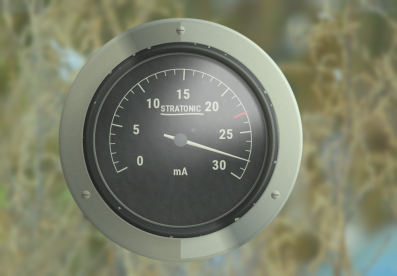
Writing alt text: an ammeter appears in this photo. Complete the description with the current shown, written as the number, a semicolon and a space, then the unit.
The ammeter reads 28; mA
